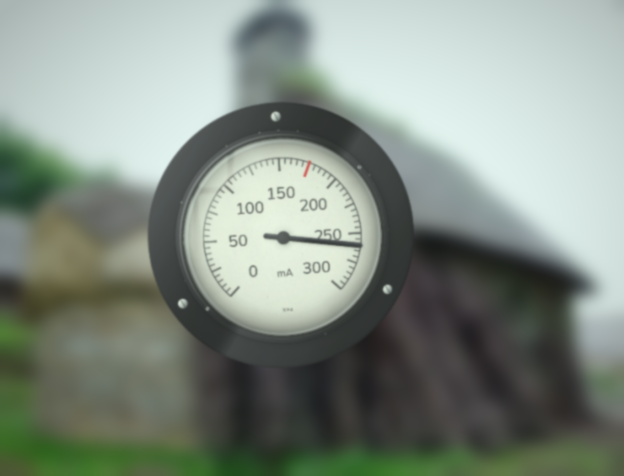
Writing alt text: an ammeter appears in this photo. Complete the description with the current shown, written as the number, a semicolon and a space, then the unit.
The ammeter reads 260; mA
